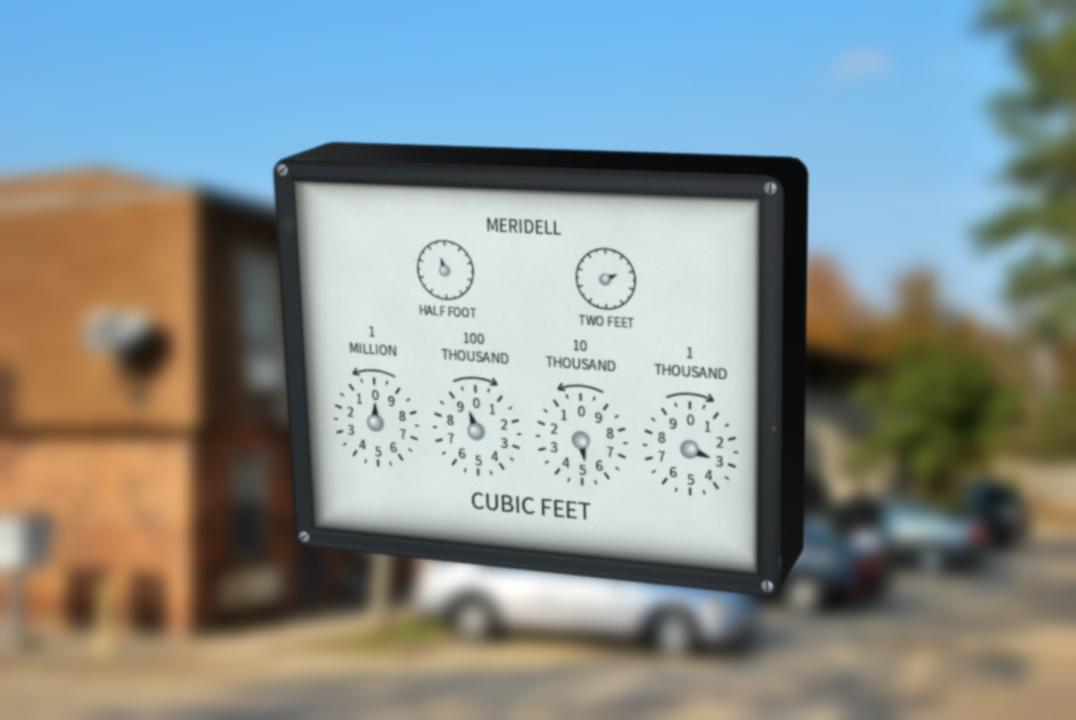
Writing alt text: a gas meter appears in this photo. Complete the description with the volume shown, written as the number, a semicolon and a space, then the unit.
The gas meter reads 995300; ft³
